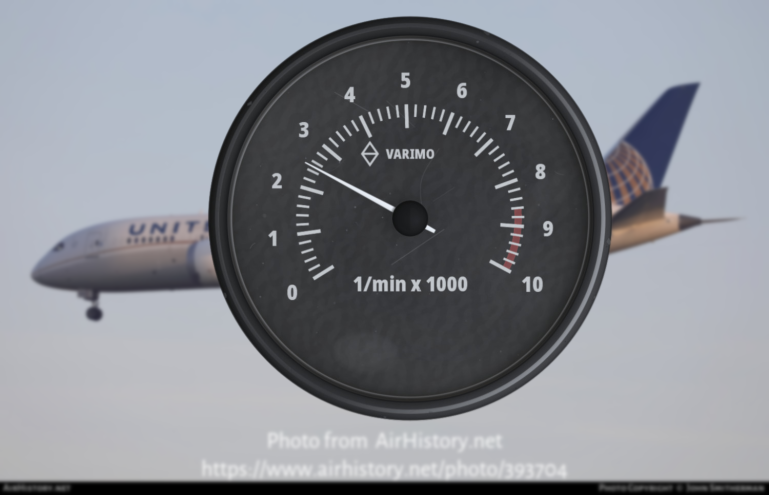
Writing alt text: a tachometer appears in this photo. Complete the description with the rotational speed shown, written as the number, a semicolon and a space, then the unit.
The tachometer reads 2500; rpm
